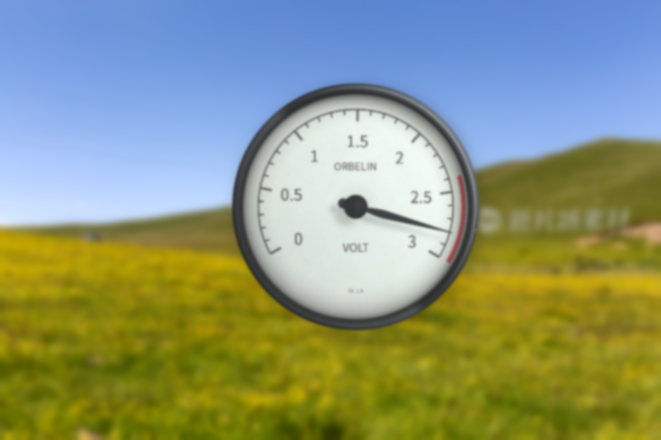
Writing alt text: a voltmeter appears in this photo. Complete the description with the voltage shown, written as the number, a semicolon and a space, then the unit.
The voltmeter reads 2.8; V
